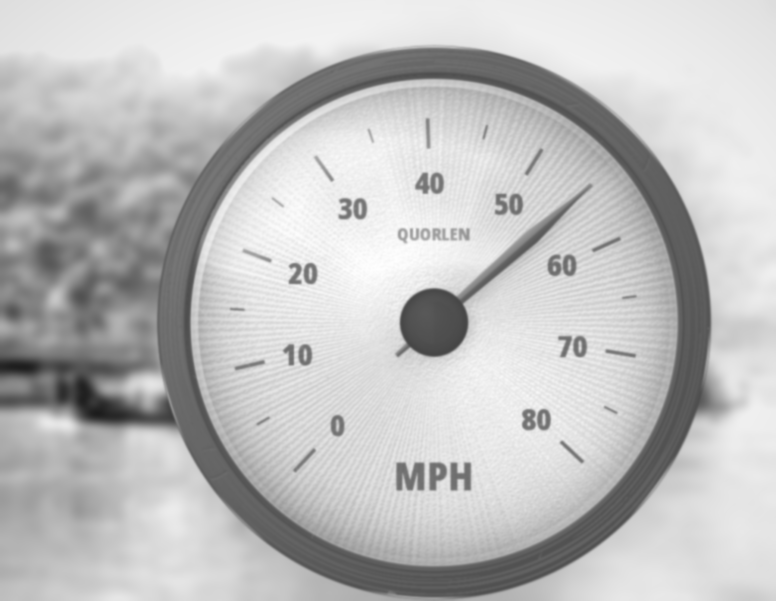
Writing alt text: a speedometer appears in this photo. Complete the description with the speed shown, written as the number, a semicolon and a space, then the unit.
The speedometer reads 55; mph
